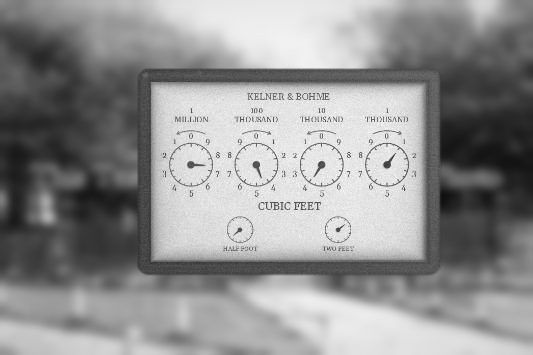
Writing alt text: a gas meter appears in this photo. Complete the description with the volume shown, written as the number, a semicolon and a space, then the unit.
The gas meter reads 744100; ft³
